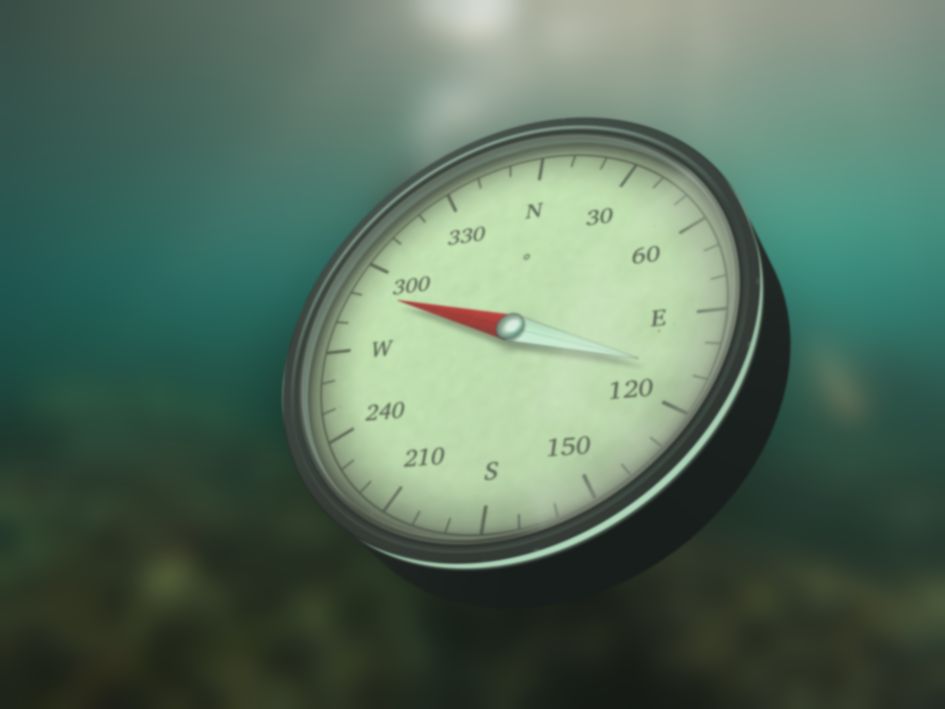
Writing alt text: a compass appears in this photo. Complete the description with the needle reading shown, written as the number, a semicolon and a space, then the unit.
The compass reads 290; °
